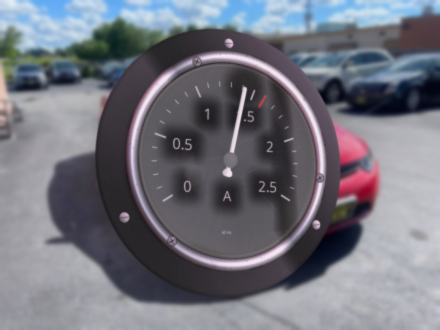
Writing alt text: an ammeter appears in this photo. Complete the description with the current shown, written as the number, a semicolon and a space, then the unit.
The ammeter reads 1.4; A
